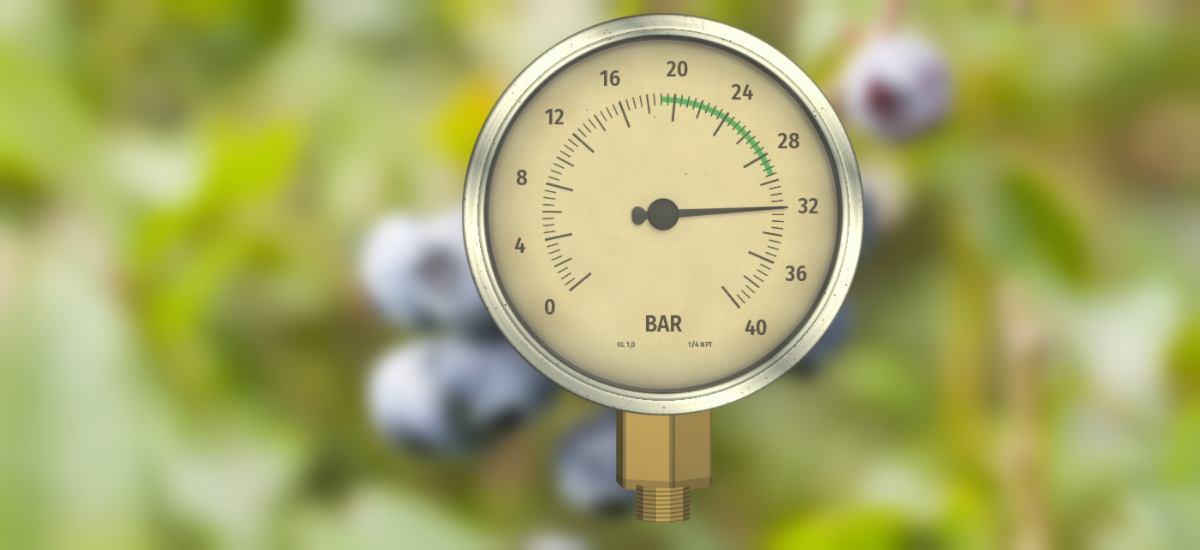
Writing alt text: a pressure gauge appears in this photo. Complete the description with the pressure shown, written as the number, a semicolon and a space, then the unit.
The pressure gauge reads 32; bar
